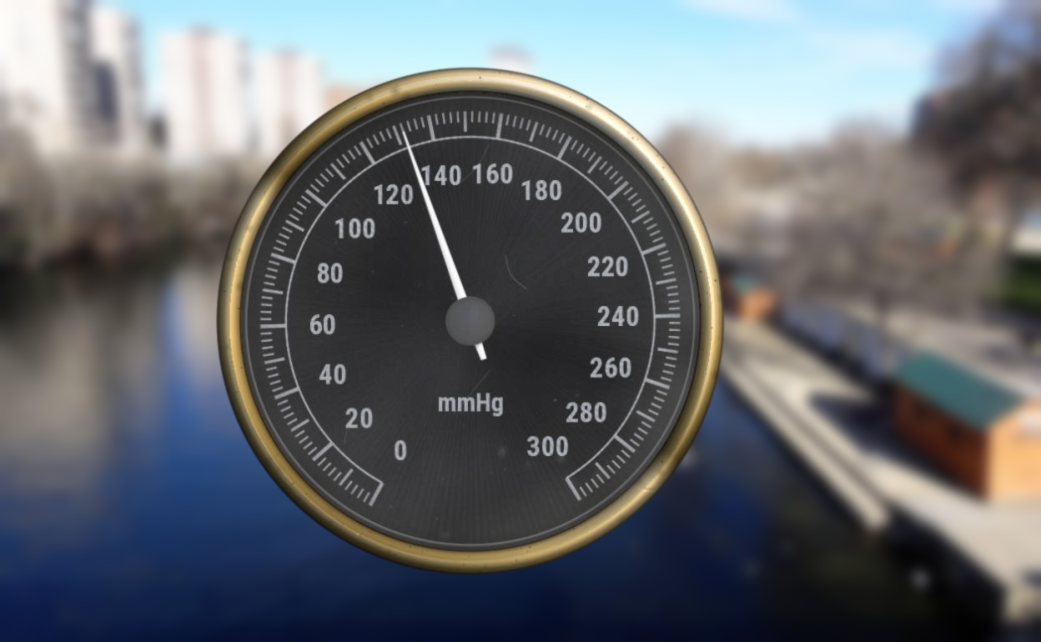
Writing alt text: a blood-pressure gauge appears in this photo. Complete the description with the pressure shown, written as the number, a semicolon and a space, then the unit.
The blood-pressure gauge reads 132; mmHg
